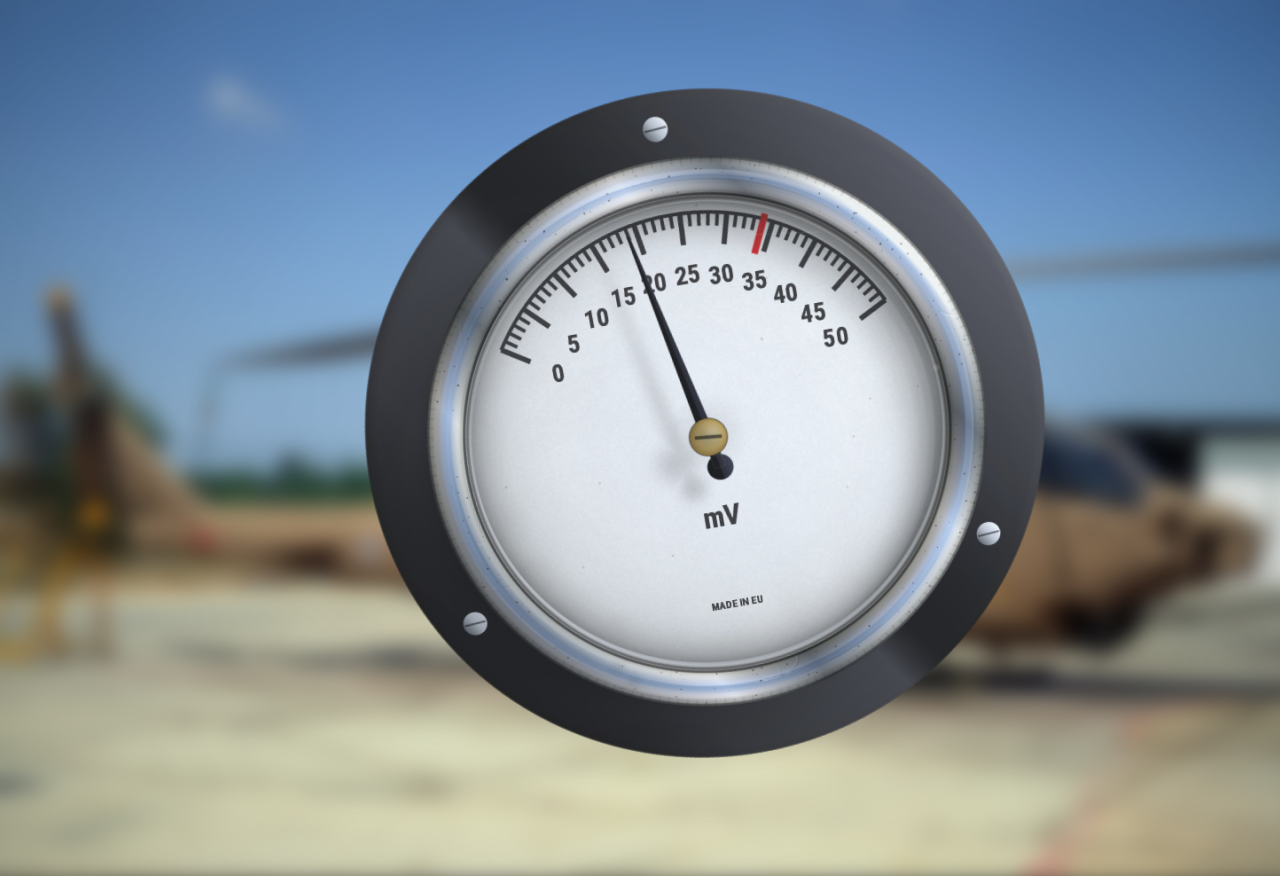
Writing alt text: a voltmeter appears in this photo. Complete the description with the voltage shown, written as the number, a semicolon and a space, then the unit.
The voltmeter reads 19; mV
